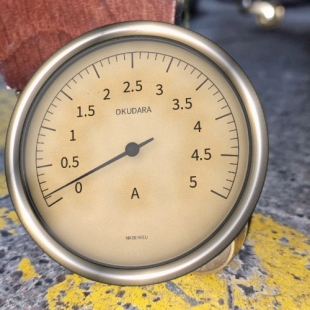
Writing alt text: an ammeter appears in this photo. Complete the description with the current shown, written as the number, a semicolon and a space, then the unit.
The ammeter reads 0.1; A
